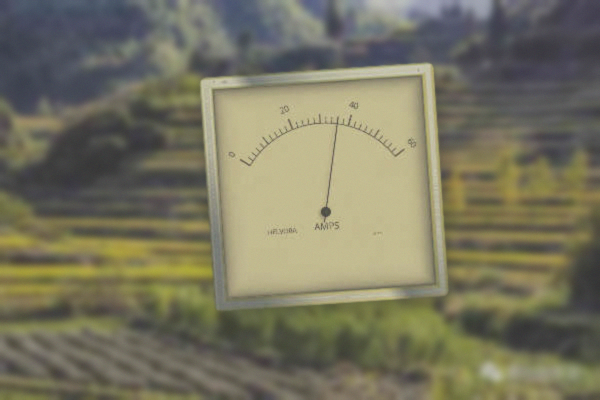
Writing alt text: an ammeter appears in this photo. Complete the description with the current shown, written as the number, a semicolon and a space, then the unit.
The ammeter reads 36; A
